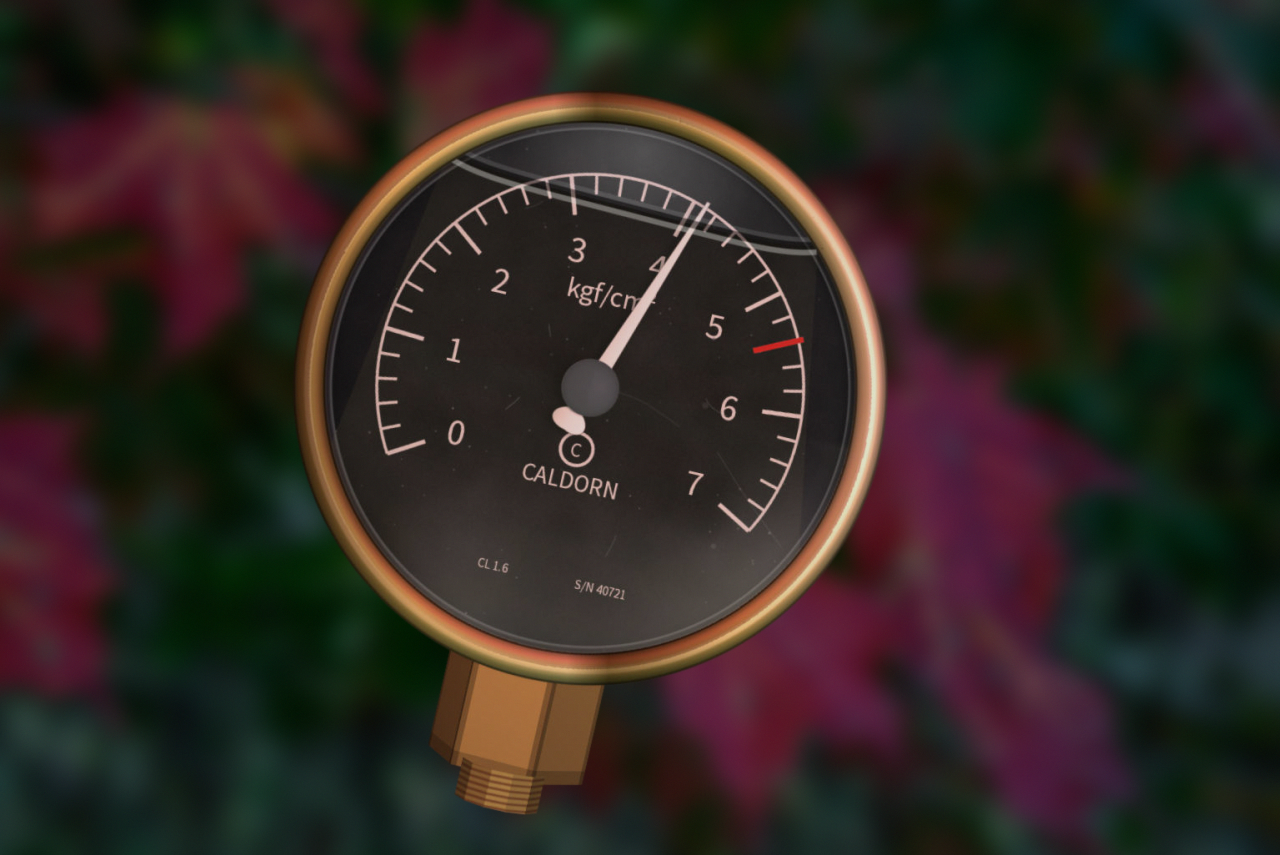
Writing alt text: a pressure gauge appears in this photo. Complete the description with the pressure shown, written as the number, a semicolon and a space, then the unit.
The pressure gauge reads 4.1; kg/cm²
